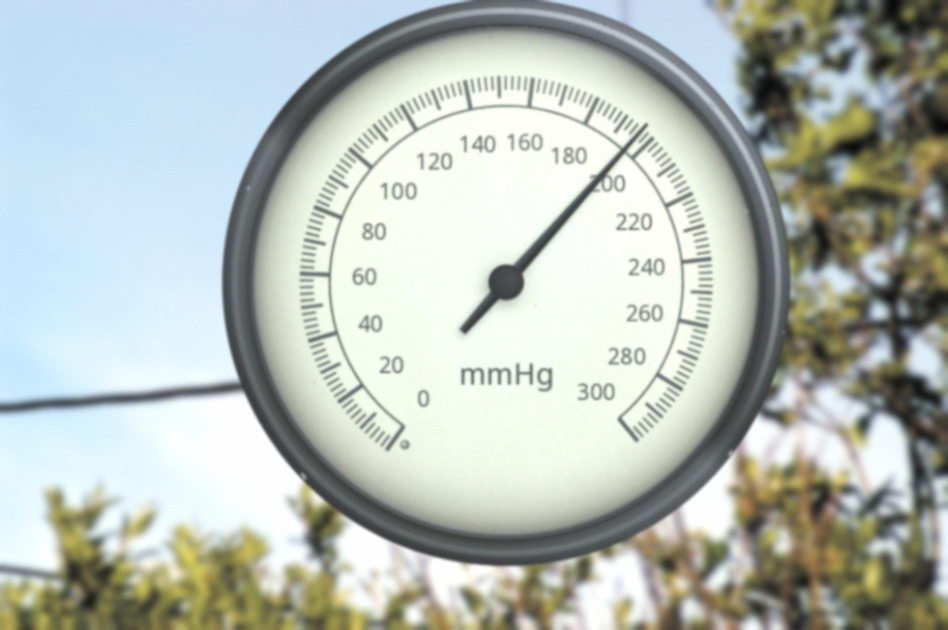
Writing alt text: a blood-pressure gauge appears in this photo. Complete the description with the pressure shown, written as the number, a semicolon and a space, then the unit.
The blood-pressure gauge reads 196; mmHg
